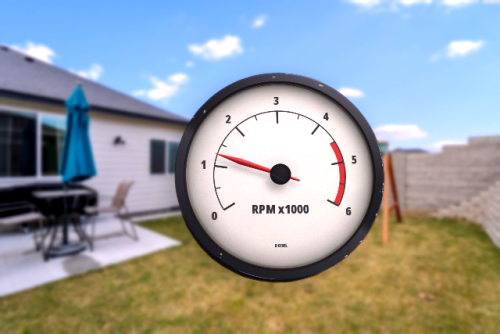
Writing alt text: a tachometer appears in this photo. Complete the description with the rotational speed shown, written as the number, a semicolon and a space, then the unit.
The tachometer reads 1250; rpm
